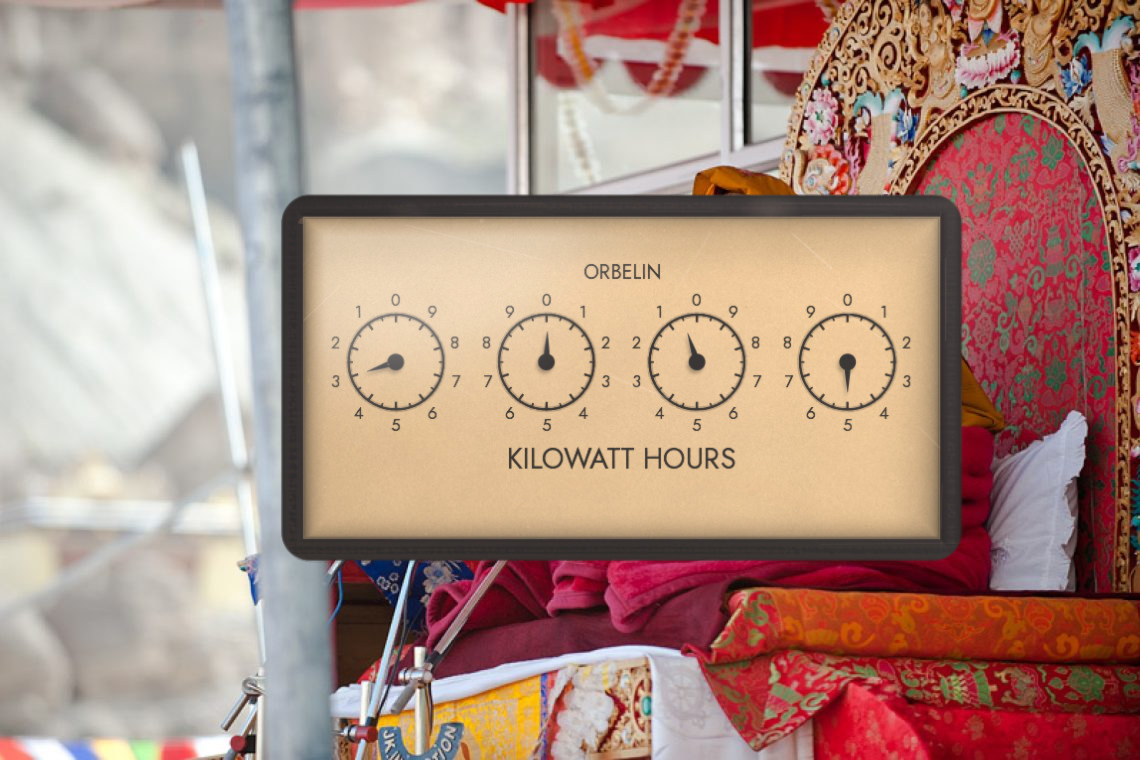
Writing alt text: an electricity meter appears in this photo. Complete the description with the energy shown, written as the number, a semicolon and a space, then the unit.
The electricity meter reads 3005; kWh
